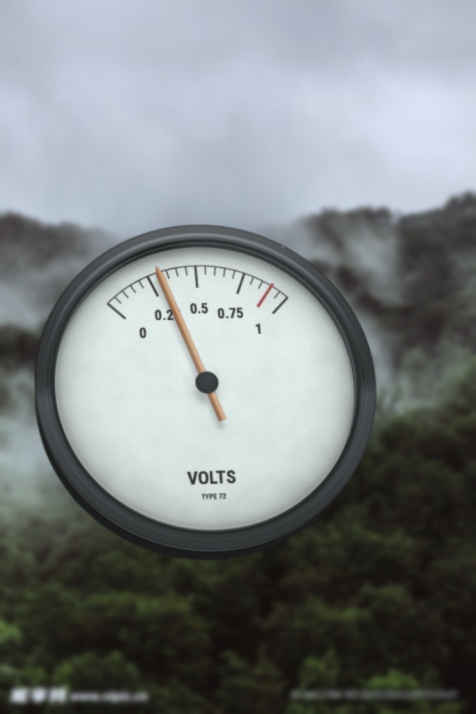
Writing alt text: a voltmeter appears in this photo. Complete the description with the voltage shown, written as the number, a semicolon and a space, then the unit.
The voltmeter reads 0.3; V
